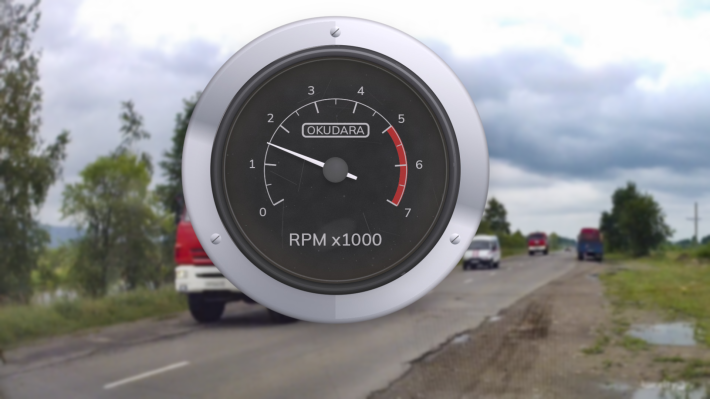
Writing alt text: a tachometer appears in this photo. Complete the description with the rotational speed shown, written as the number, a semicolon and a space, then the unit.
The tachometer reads 1500; rpm
